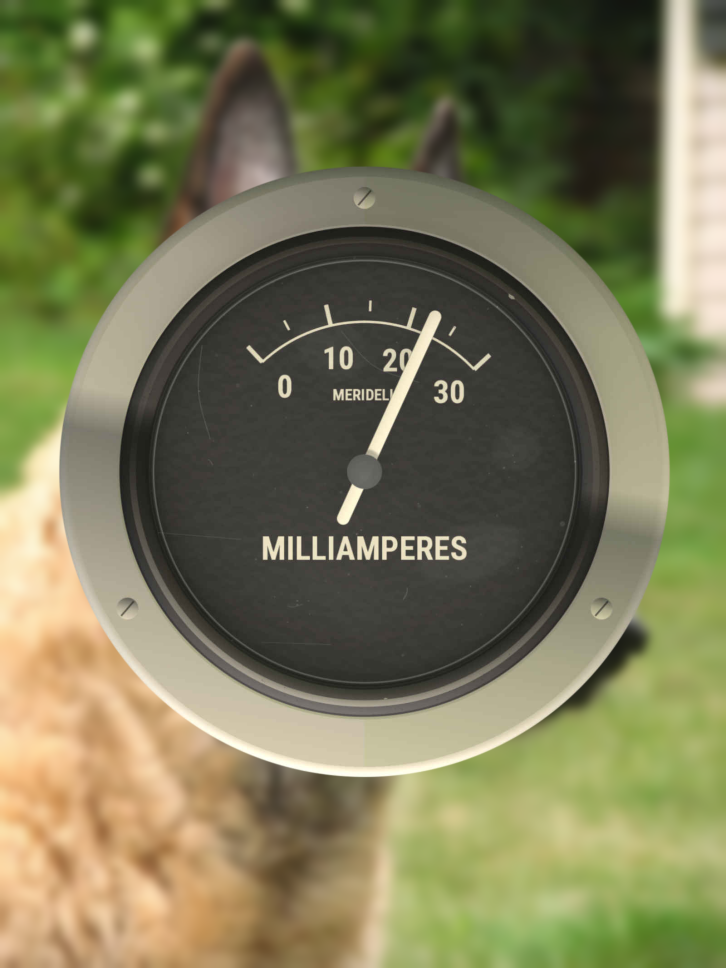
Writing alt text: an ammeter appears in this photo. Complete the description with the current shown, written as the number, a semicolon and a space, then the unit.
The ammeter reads 22.5; mA
